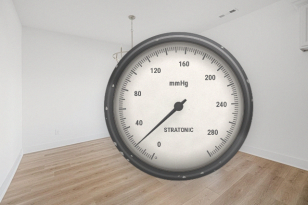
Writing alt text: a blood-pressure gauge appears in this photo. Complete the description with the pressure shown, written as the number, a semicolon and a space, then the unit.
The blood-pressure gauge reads 20; mmHg
